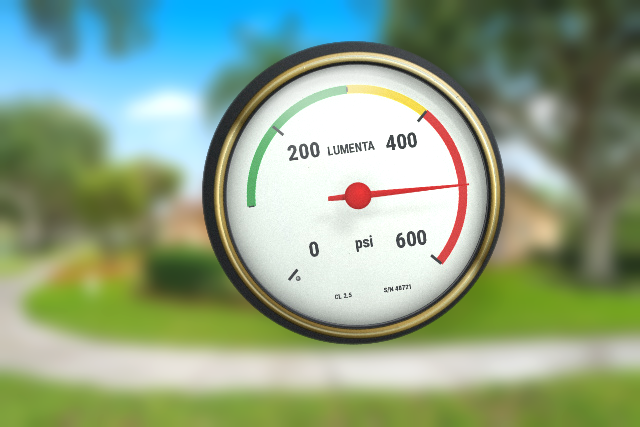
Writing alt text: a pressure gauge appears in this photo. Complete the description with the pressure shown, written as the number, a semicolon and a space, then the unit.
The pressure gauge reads 500; psi
